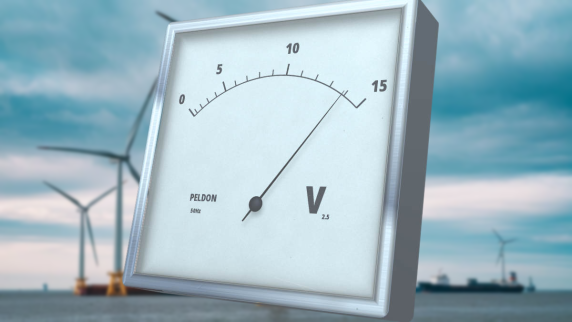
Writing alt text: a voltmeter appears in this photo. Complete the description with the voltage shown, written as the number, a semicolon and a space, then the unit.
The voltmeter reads 14; V
